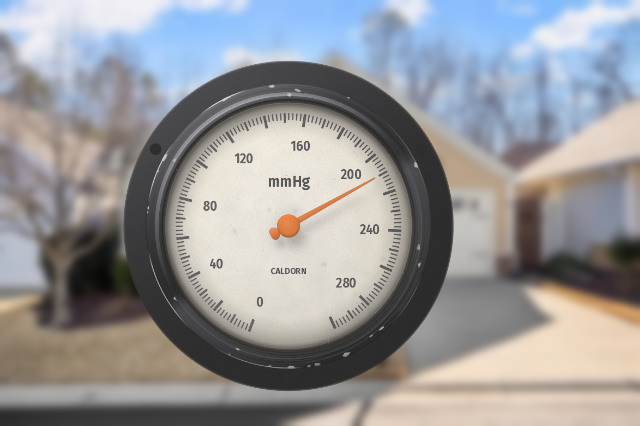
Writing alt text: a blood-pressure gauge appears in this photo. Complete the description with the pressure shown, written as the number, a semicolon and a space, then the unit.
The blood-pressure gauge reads 210; mmHg
